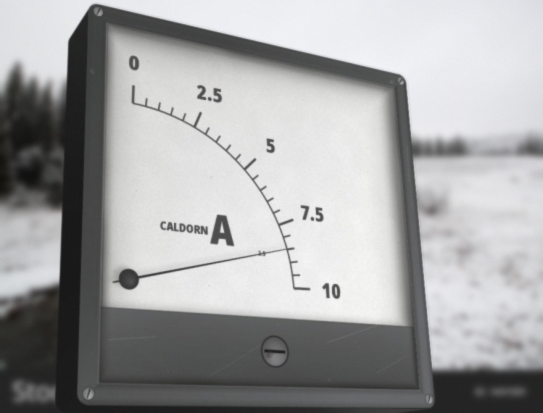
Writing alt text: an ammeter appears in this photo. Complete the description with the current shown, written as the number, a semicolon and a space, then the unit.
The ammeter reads 8.5; A
